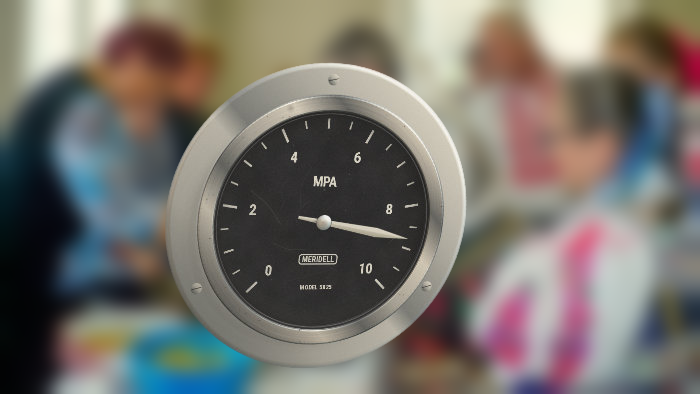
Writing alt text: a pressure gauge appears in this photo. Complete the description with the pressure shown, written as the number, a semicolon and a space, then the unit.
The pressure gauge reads 8.75; MPa
